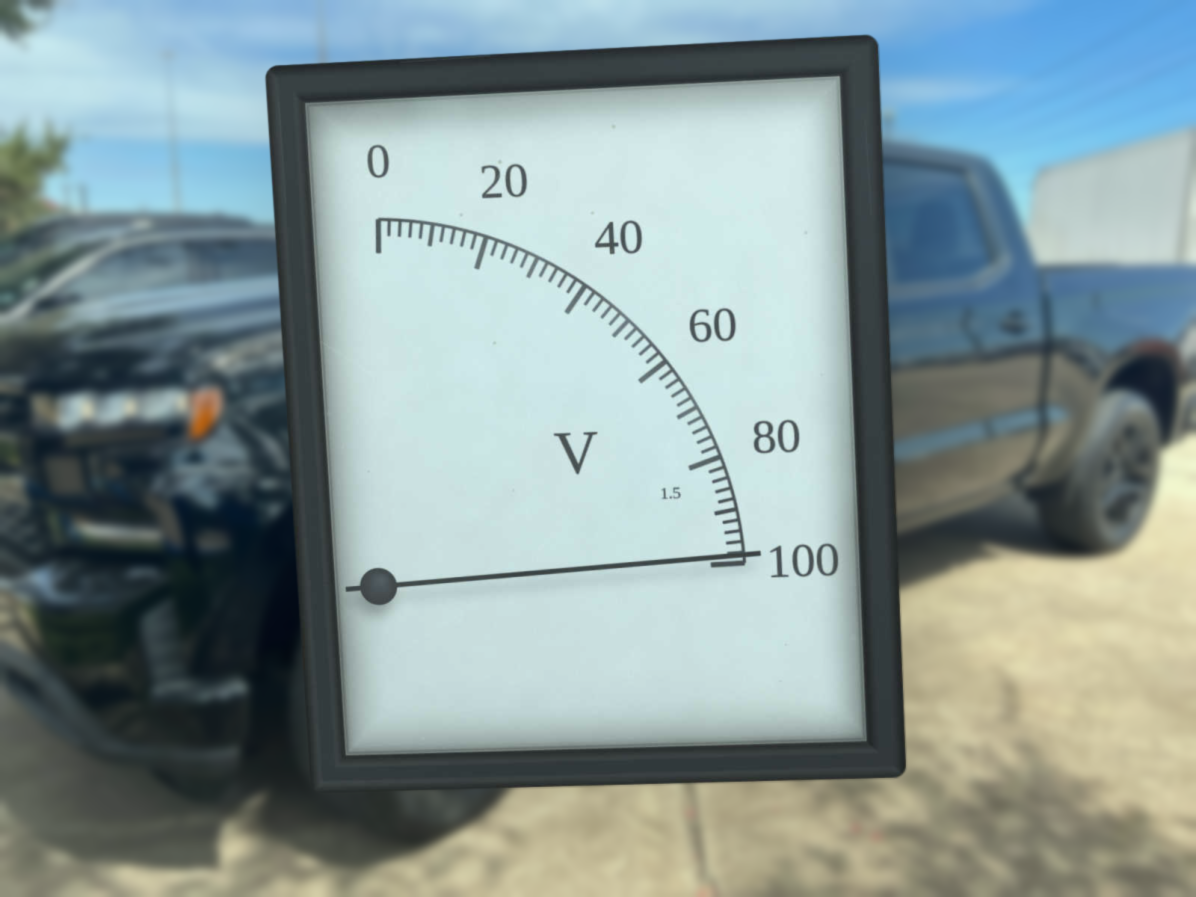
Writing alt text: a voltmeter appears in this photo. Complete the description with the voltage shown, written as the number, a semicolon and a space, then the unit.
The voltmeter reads 98; V
